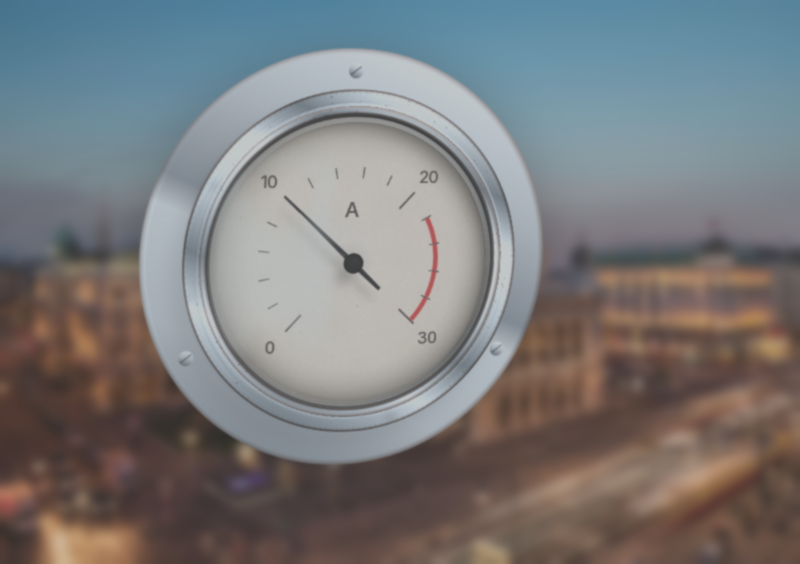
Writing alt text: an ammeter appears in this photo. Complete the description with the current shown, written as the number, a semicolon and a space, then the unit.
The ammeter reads 10; A
